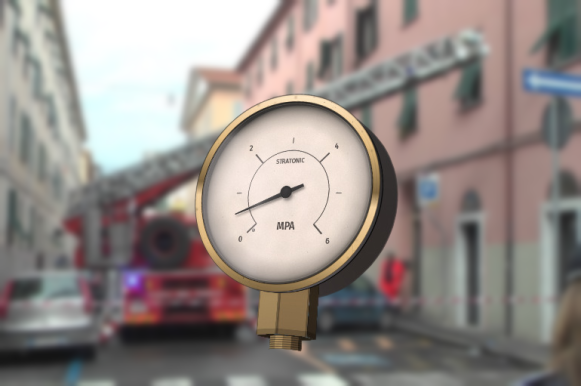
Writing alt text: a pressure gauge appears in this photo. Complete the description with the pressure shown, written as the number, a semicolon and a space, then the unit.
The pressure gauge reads 0.5; MPa
